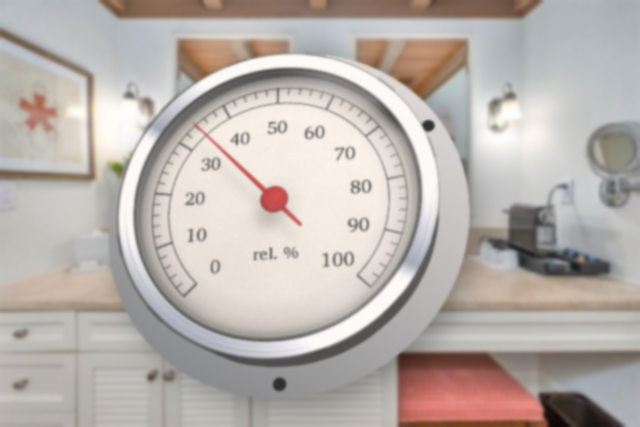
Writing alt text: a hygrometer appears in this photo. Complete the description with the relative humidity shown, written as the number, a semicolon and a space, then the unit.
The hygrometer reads 34; %
